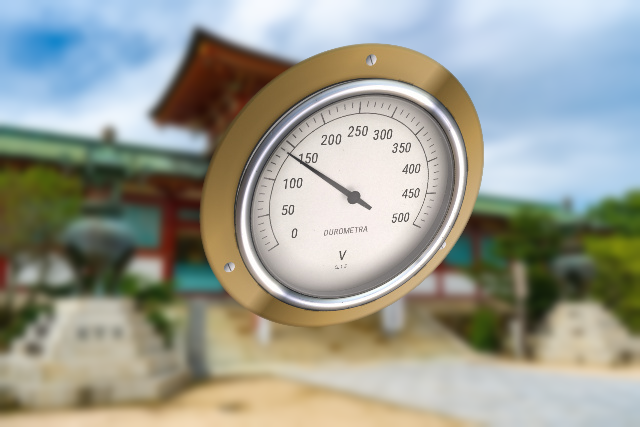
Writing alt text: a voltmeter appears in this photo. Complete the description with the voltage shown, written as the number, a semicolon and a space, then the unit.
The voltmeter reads 140; V
